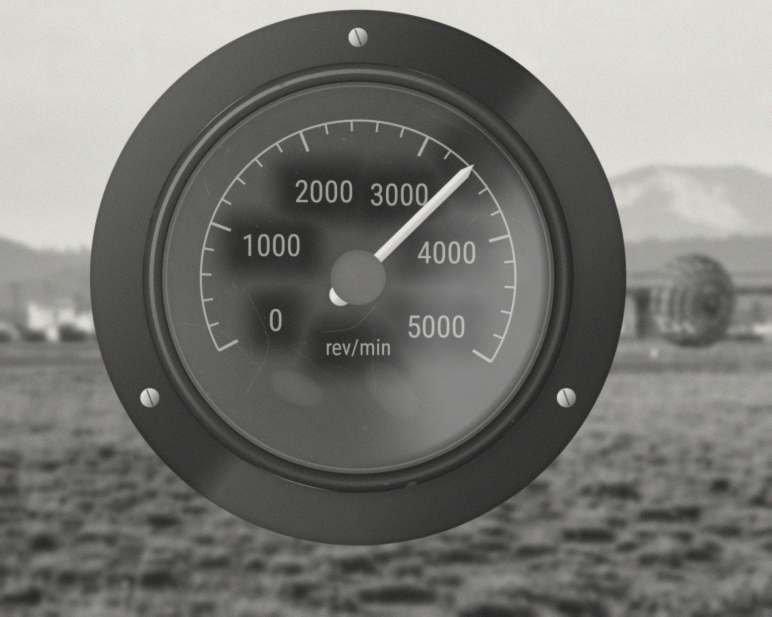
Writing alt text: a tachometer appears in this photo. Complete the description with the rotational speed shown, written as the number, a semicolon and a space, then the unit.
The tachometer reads 3400; rpm
